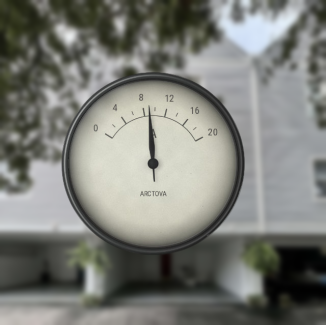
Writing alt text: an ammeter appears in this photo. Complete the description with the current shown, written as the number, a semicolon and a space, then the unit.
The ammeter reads 9; A
